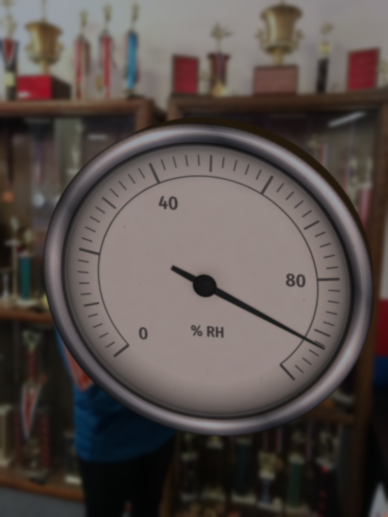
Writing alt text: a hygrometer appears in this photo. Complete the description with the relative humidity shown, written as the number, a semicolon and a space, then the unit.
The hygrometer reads 92; %
